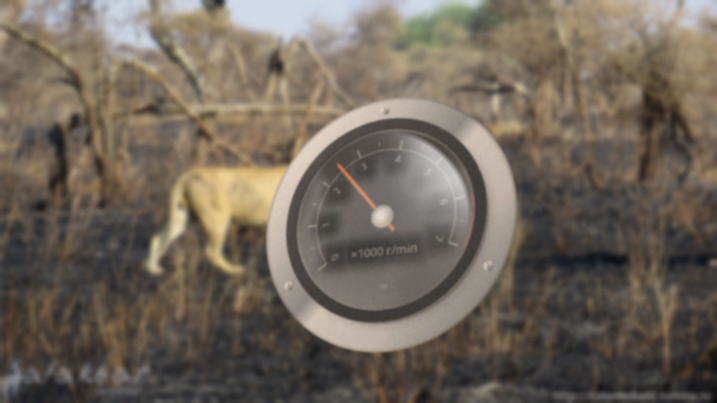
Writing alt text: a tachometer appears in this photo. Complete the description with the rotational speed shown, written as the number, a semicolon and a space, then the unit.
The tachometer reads 2500; rpm
